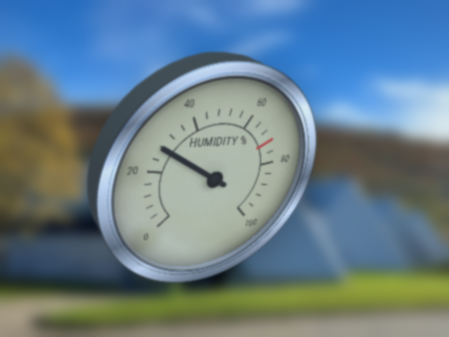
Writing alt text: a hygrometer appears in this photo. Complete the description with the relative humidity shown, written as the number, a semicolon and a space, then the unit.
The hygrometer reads 28; %
